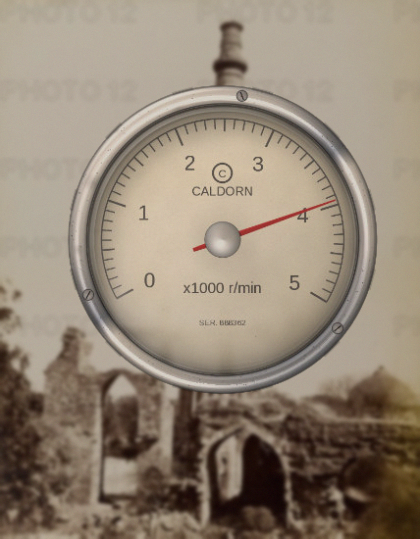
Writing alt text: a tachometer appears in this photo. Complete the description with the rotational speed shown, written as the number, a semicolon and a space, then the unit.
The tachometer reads 3950; rpm
